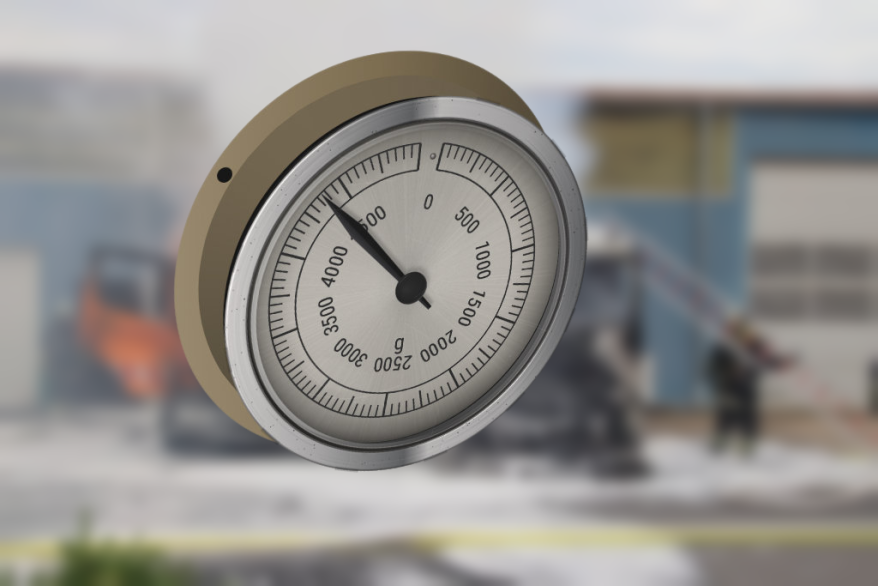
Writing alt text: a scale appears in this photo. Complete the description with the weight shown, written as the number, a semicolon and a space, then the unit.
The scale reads 4375; g
